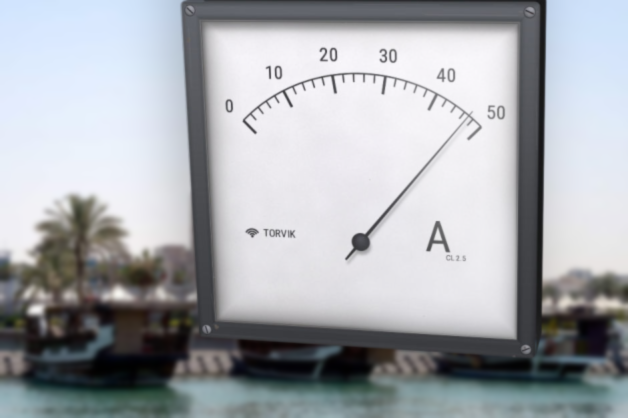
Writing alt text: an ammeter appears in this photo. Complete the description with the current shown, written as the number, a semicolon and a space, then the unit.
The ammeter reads 47; A
